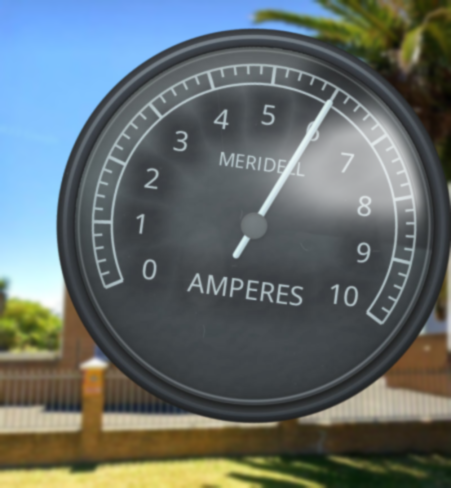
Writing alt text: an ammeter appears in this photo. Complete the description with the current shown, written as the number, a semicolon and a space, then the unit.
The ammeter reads 6; A
